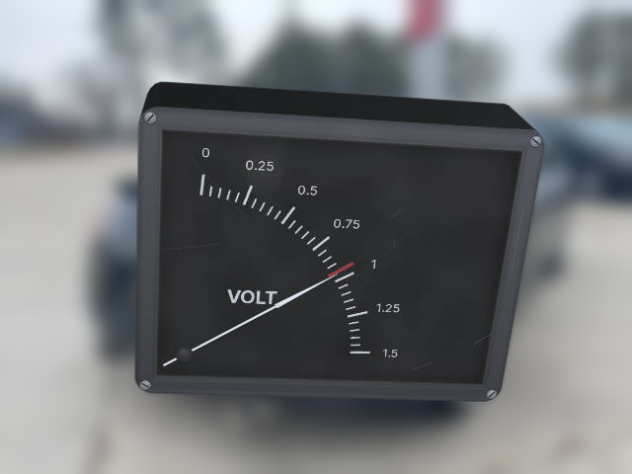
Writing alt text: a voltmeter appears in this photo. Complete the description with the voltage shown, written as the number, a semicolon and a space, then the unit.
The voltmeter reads 0.95; V
